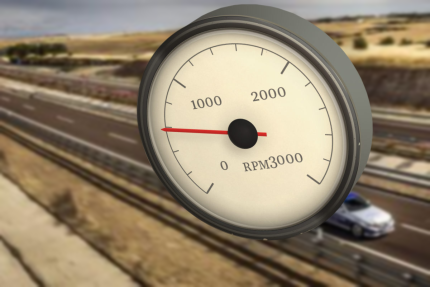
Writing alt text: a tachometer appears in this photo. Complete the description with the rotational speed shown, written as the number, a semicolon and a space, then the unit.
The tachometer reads 600; rpm
